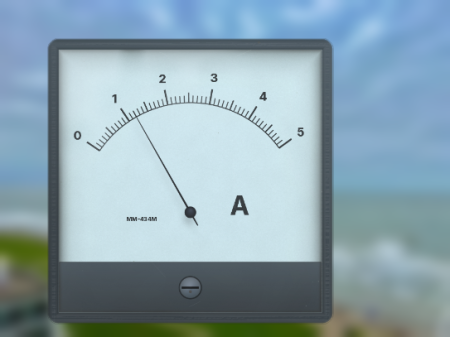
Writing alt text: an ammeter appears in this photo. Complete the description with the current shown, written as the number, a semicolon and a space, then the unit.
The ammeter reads 1.2; A
